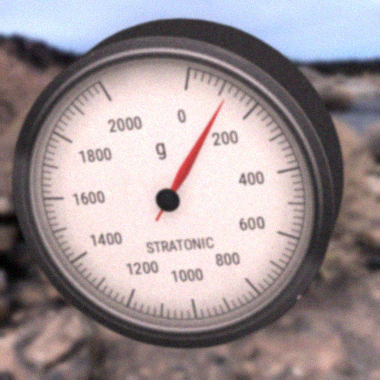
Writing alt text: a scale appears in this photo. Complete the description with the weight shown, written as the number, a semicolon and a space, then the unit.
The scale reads 120; g
